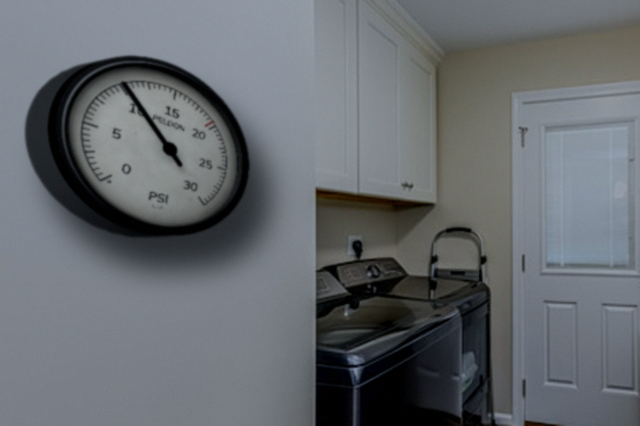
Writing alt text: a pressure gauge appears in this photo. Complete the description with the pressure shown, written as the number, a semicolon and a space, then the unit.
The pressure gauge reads 10; psi
